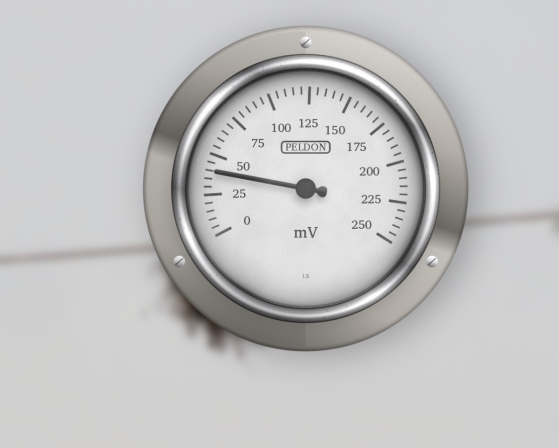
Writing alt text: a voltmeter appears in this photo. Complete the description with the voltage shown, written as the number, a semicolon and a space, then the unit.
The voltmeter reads 40; mV
